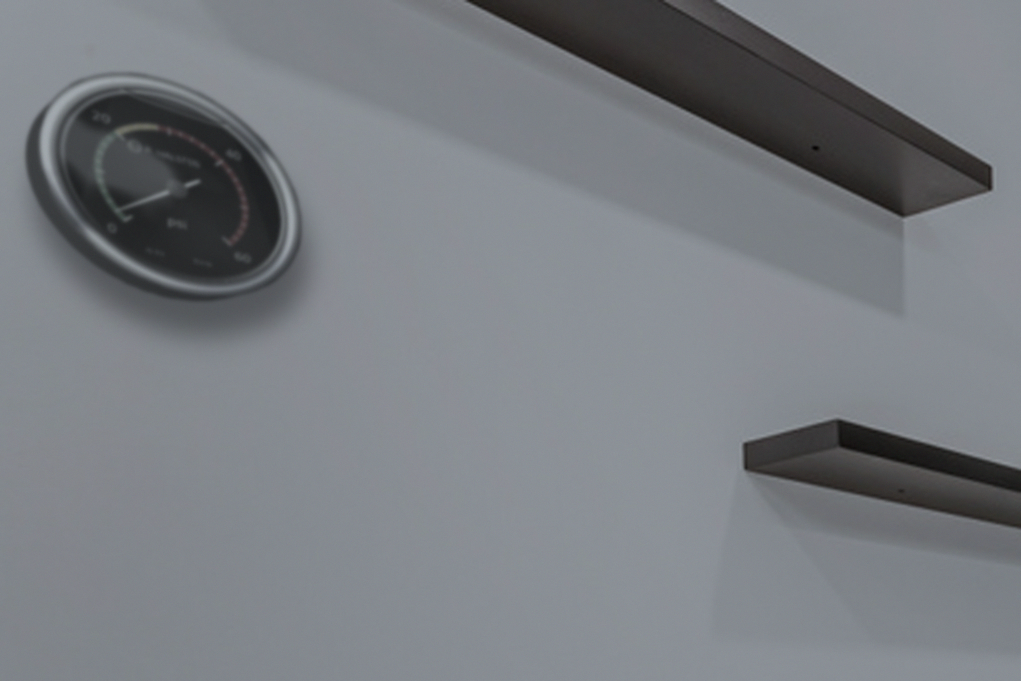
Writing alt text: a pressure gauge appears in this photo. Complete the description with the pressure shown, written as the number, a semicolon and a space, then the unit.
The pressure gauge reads 2; psi
